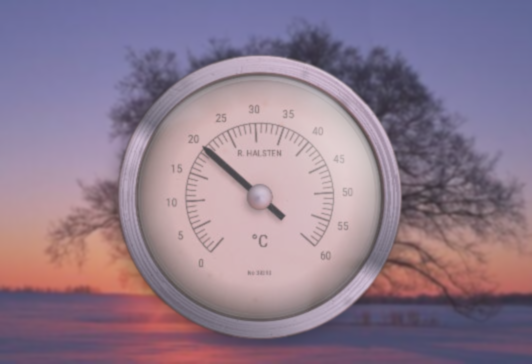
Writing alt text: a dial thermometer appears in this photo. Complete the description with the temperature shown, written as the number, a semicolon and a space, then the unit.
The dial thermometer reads 20; °C
